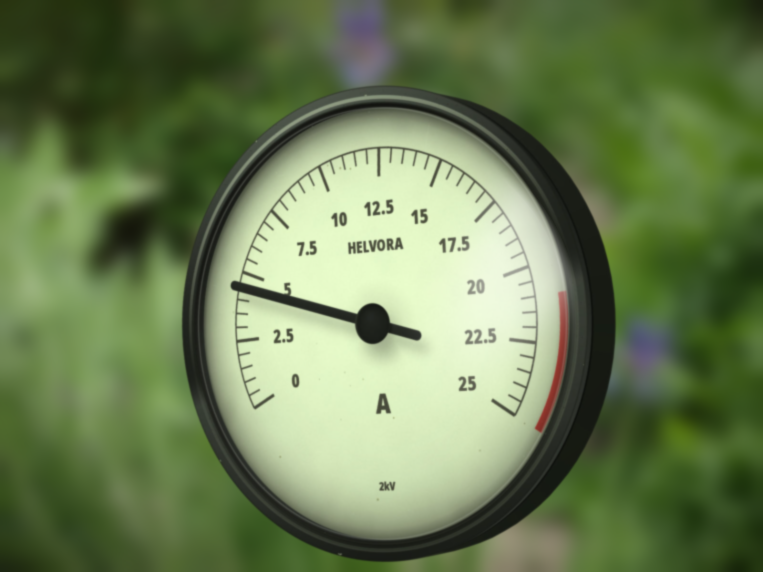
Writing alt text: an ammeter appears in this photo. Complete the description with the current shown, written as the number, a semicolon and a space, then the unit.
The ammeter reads 4.5; A
